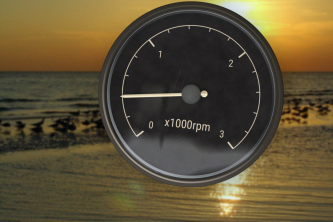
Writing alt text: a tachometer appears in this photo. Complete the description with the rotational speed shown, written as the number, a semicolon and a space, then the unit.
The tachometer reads 400; rpm
